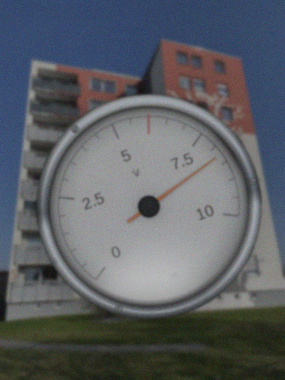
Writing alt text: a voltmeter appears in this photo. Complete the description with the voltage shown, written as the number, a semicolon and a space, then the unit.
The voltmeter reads 8.25; V
